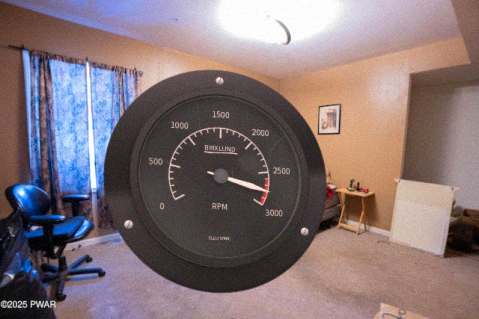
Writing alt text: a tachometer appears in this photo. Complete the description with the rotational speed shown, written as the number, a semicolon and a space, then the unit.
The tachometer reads 2800; rpm
